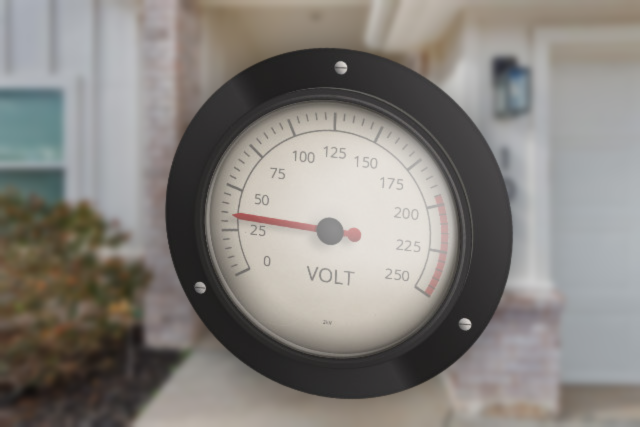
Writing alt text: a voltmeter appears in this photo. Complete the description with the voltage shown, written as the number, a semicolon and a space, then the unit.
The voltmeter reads 35; V
